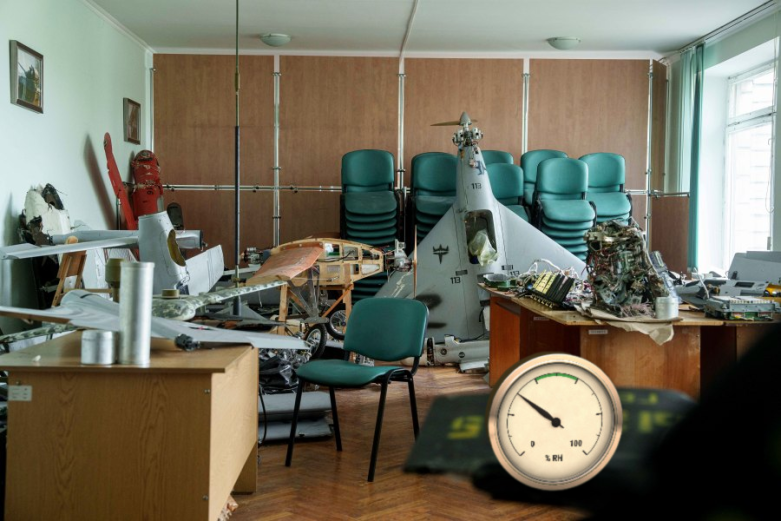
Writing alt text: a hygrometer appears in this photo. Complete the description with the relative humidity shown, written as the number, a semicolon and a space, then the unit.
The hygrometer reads 30; %
